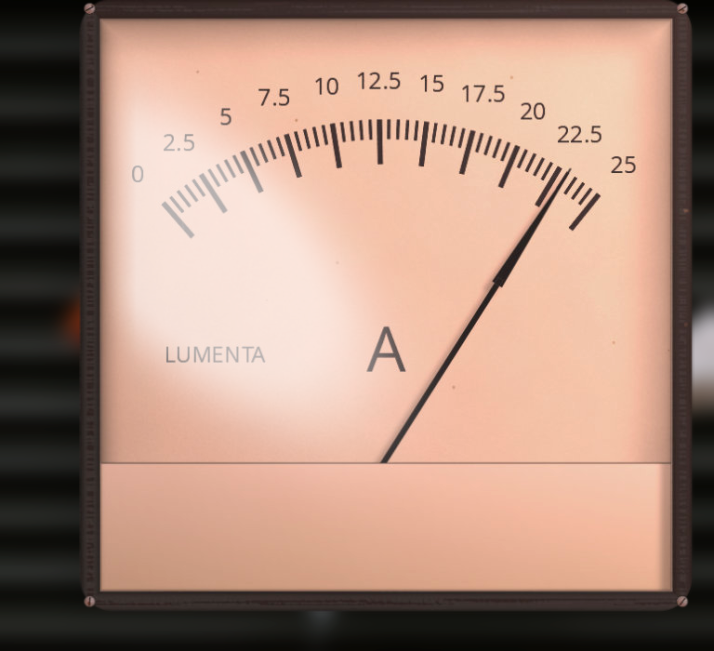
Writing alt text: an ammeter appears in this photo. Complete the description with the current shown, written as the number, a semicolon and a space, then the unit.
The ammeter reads 23; A
